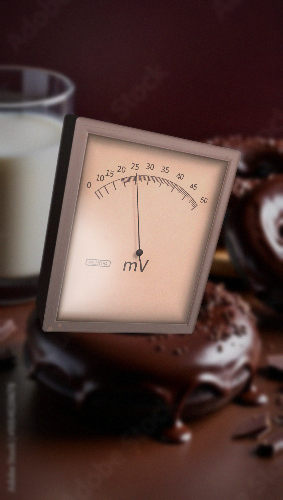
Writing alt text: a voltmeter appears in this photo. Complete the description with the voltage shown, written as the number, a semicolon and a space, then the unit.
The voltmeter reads 25; mV
